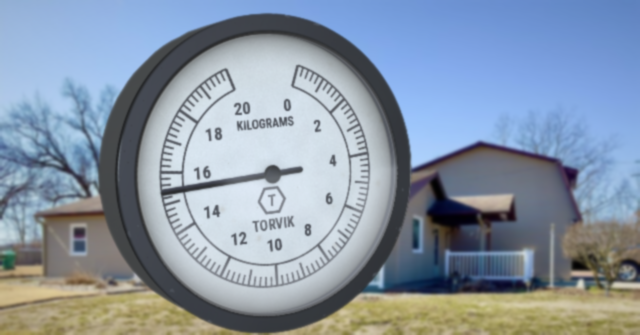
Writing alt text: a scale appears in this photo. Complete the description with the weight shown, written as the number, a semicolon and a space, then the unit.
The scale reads 15.4; kg
